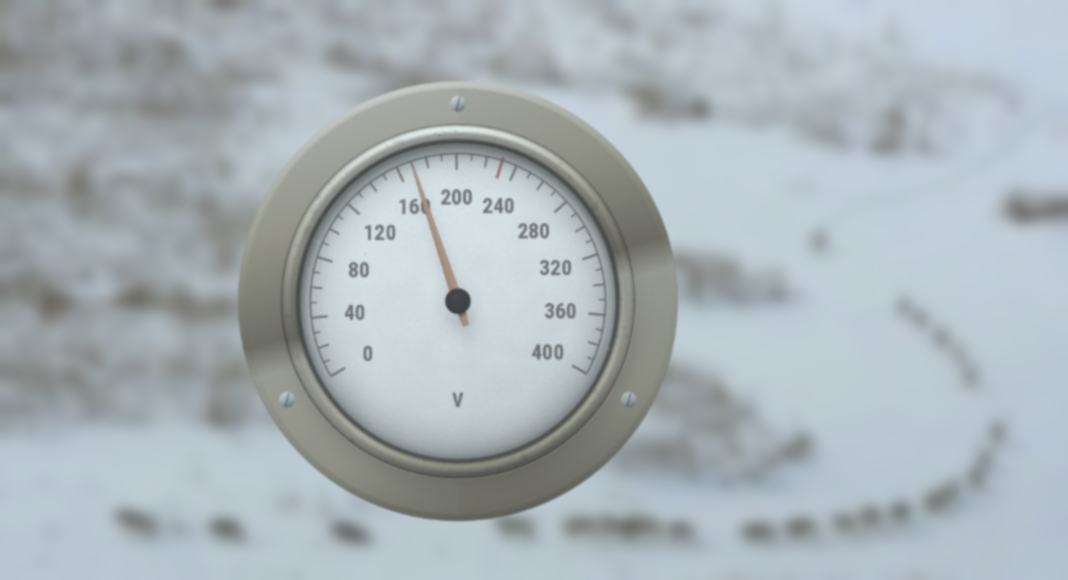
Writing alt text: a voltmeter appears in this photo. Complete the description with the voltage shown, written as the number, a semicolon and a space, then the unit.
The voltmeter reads 170; V
